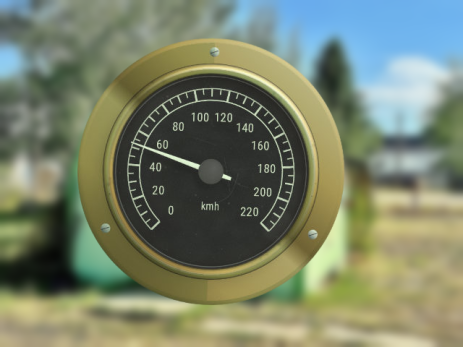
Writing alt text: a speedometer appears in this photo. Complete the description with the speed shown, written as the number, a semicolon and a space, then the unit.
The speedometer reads 52.5; km/h
